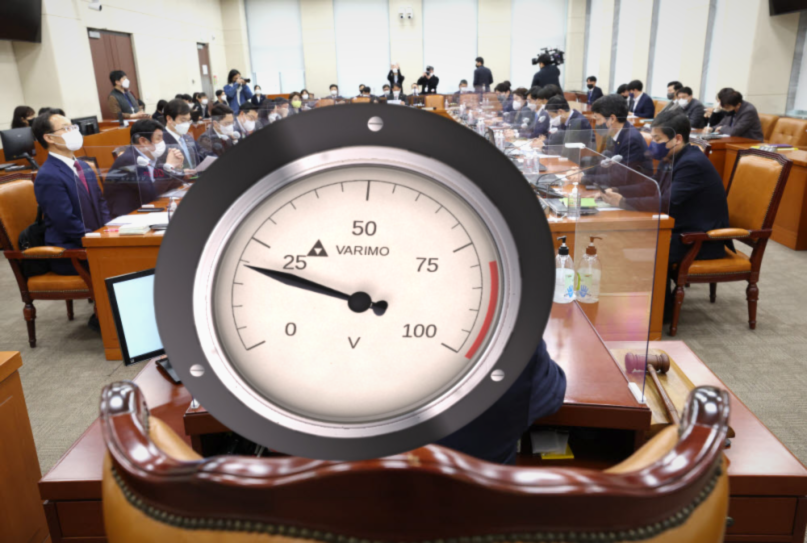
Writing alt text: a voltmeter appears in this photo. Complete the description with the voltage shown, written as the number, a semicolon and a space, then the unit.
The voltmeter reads 20; V
